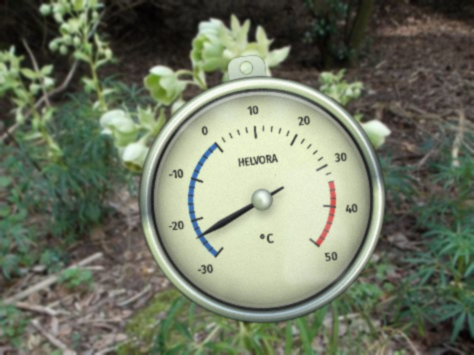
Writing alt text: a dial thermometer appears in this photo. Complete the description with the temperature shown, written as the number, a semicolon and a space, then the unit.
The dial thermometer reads -24; °C
